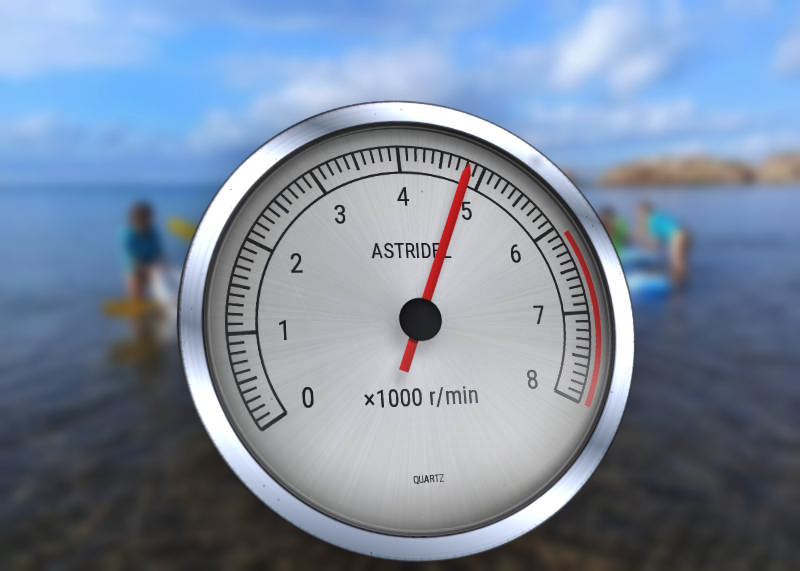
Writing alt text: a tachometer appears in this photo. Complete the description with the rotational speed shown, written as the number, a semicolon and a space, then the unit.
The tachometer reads 4800; rpm
